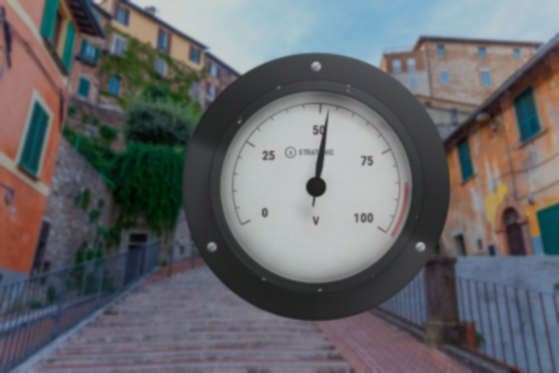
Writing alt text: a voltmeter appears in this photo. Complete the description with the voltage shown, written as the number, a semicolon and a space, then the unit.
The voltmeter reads 52.5; V
